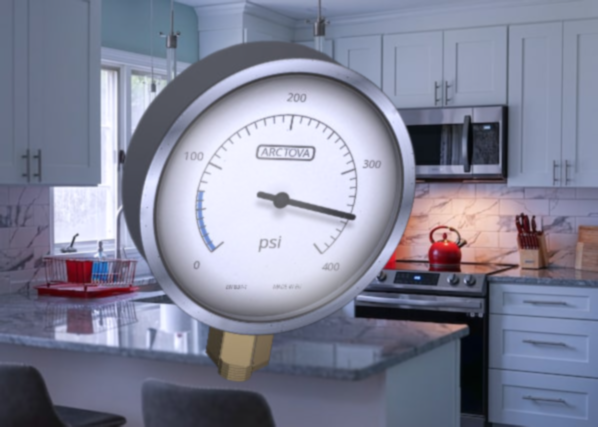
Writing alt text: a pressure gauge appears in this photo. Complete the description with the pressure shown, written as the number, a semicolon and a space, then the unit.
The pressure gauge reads 350; psi
